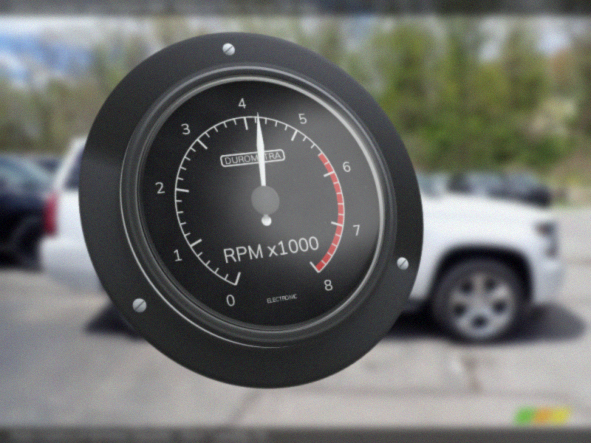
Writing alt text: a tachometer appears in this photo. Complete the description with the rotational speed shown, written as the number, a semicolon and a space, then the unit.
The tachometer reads 4200; rpm
